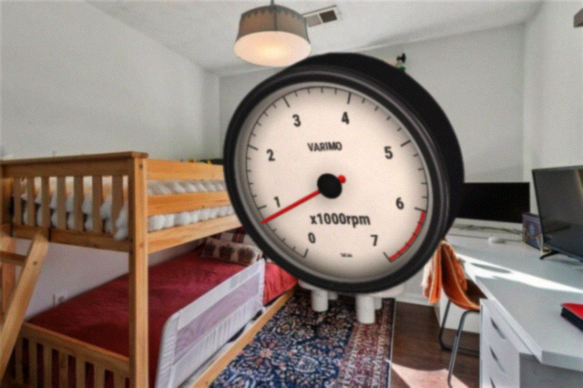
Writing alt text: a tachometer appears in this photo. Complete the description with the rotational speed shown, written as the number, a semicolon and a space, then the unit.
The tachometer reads 800; rpm
